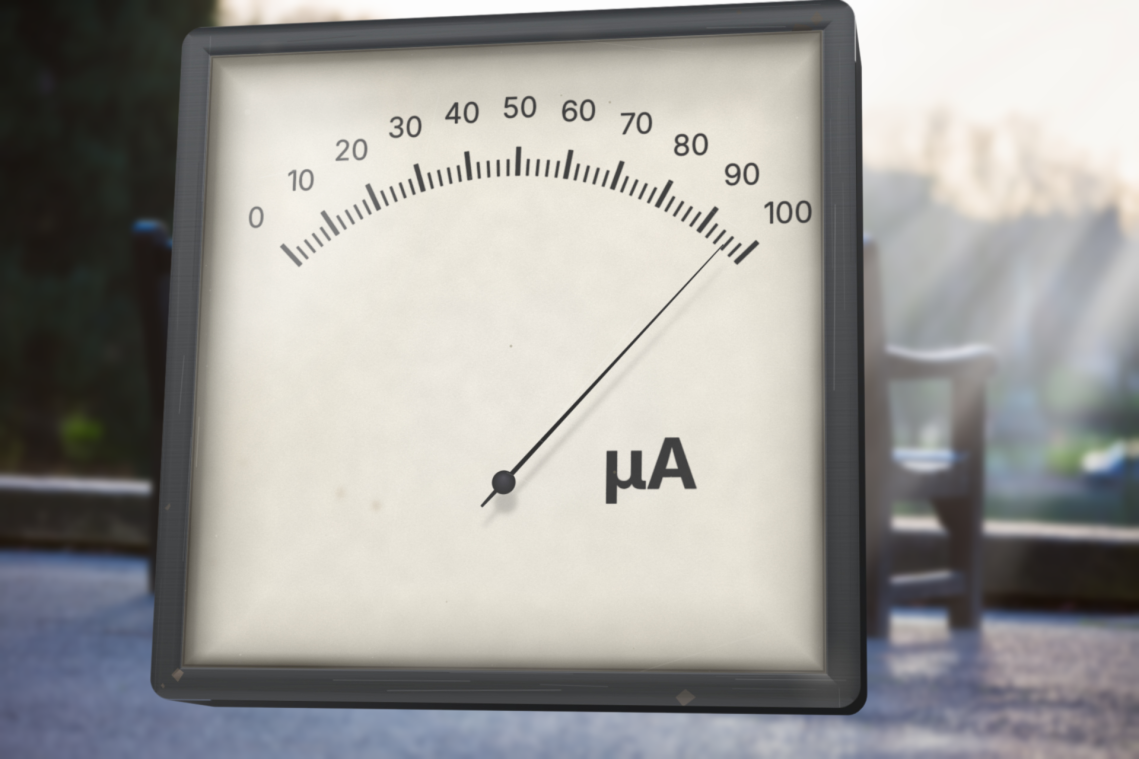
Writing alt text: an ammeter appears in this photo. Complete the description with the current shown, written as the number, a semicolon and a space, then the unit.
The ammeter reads 96; µA
